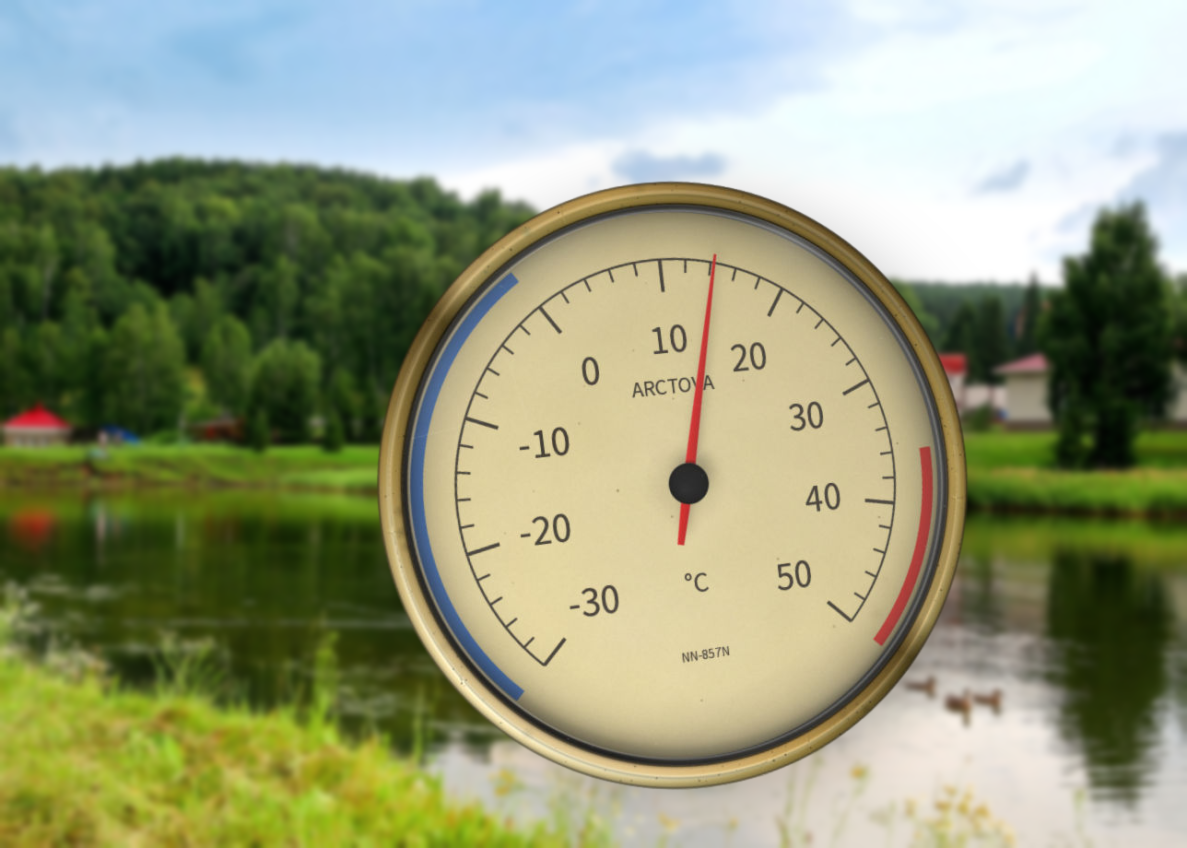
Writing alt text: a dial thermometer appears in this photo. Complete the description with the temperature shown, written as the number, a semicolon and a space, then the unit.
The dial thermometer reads 14; °C
